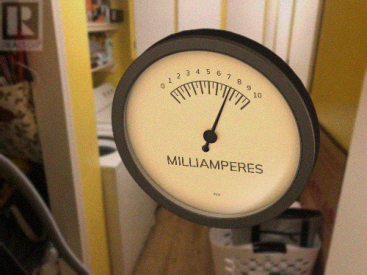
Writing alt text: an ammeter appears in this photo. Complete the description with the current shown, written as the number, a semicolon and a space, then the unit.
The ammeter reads 7.5; mA
